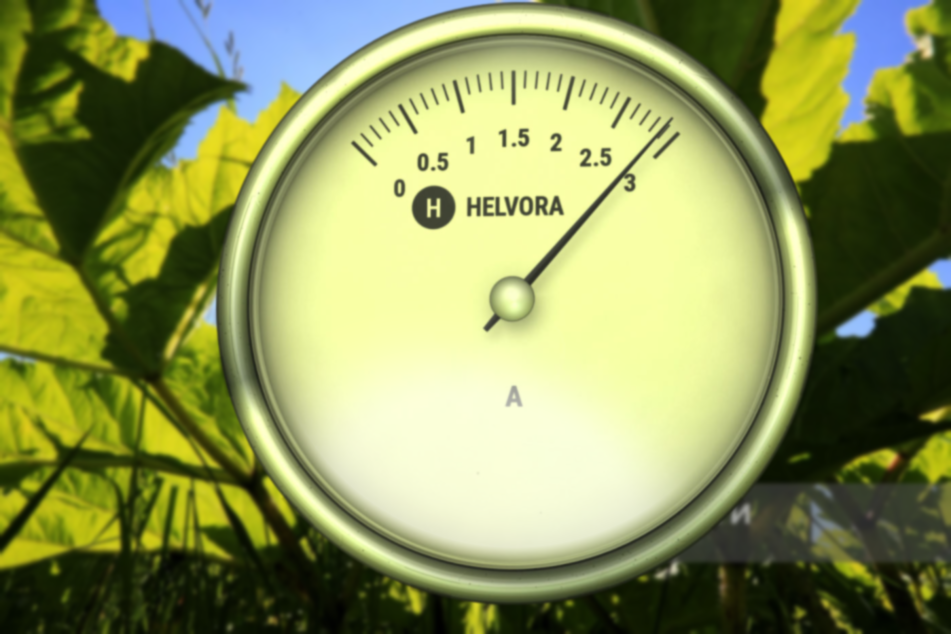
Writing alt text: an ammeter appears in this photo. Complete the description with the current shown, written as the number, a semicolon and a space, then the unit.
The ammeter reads 2.9; A
